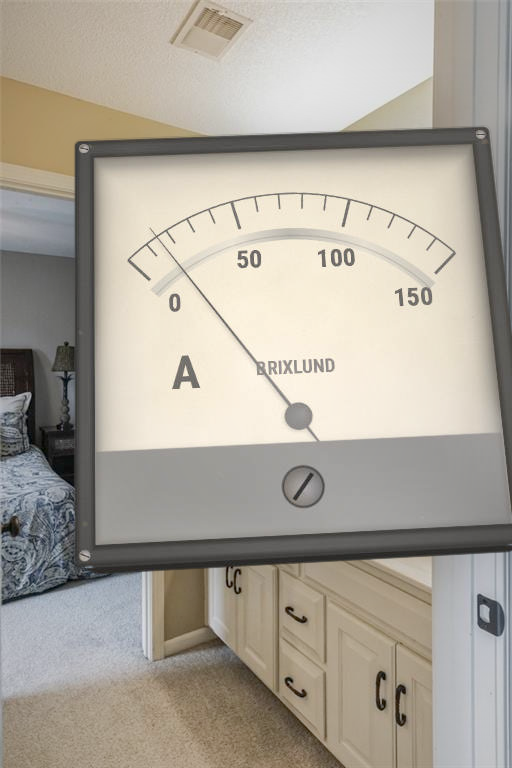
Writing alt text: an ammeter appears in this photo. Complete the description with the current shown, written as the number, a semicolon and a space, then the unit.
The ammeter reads 15; A
